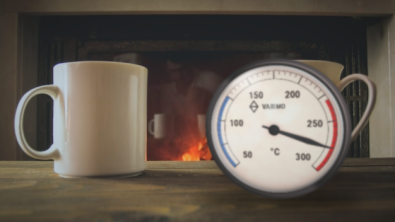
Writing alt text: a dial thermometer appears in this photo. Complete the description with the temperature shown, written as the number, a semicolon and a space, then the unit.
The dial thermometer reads 275; °C
